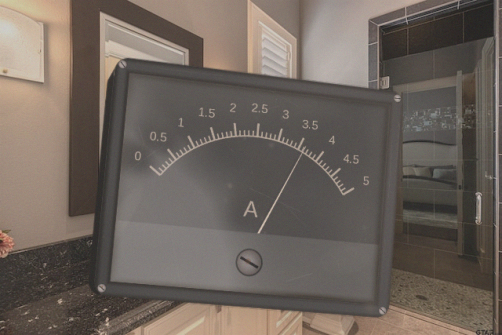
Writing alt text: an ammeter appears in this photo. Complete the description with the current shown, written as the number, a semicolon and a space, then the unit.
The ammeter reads 3.6; A
